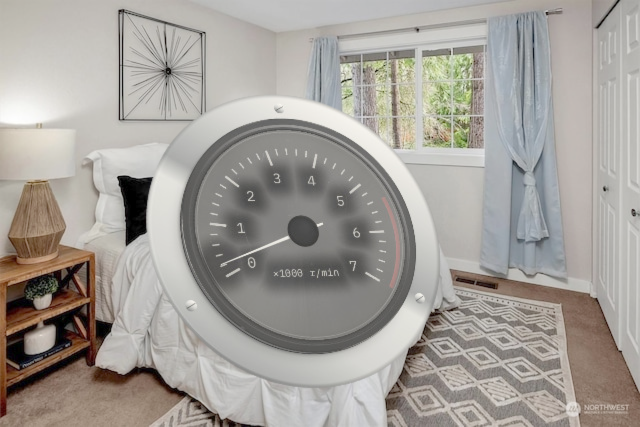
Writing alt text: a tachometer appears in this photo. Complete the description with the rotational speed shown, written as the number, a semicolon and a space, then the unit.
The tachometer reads 200; rpm
